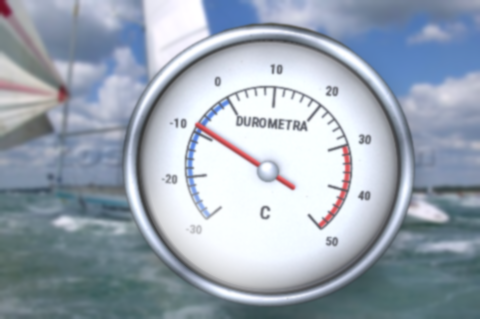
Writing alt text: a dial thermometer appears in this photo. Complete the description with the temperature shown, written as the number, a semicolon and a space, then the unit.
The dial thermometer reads -8; °C
